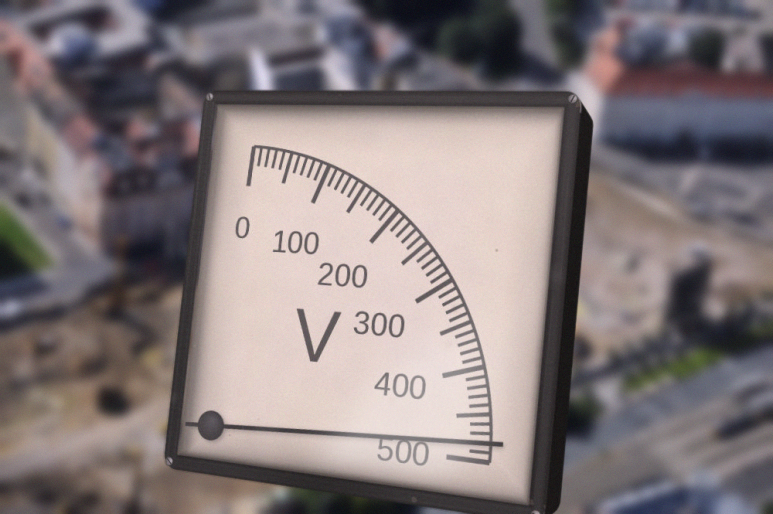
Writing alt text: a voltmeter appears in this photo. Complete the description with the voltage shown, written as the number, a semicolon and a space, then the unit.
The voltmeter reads 480; V
